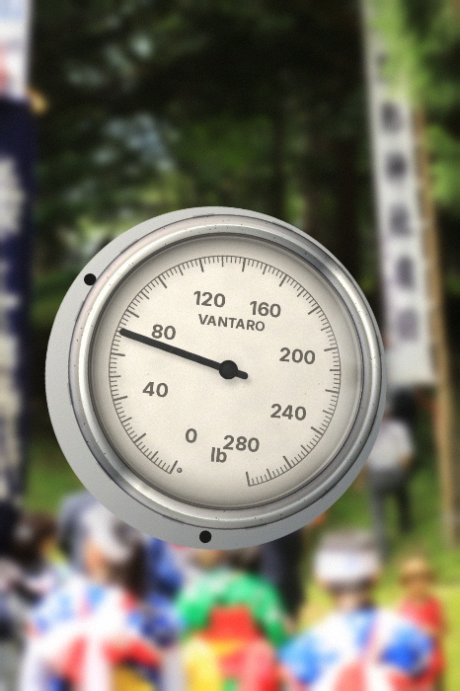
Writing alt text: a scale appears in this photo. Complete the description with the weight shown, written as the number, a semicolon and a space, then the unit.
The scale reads 70; lb
